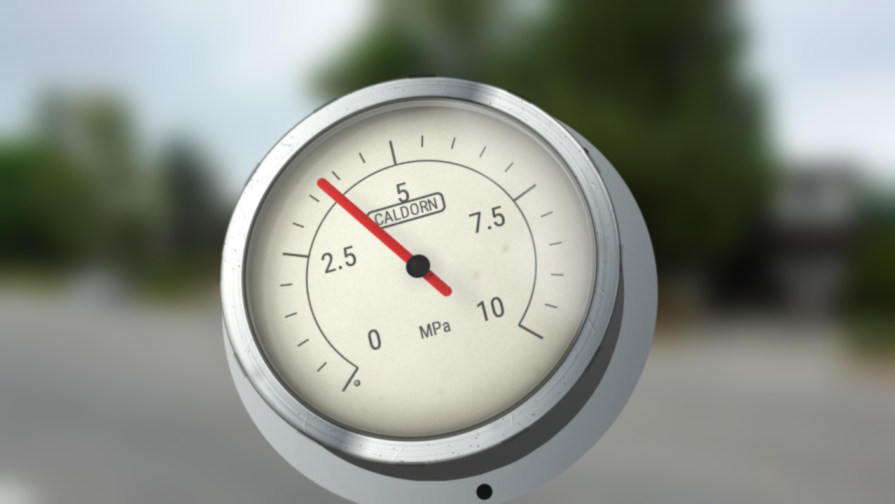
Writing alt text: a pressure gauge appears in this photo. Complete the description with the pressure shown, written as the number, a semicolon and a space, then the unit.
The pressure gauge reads 3.75; MPa
